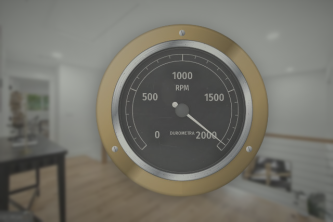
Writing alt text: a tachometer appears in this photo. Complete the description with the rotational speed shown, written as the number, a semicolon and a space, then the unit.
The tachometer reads 1950; rpm
